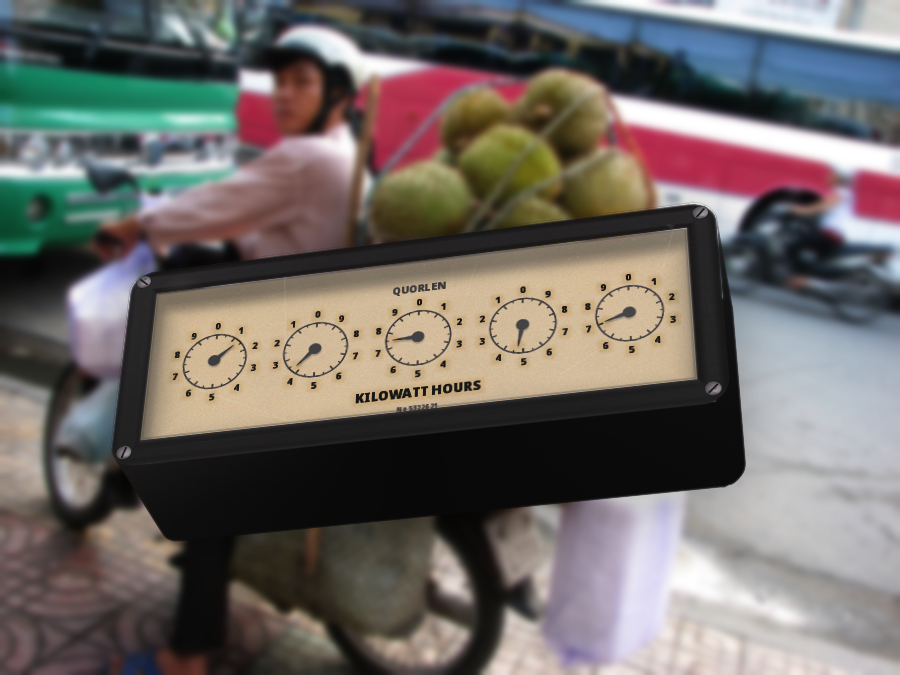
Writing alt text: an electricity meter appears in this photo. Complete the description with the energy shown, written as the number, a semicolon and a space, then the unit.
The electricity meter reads 13747; kWh
